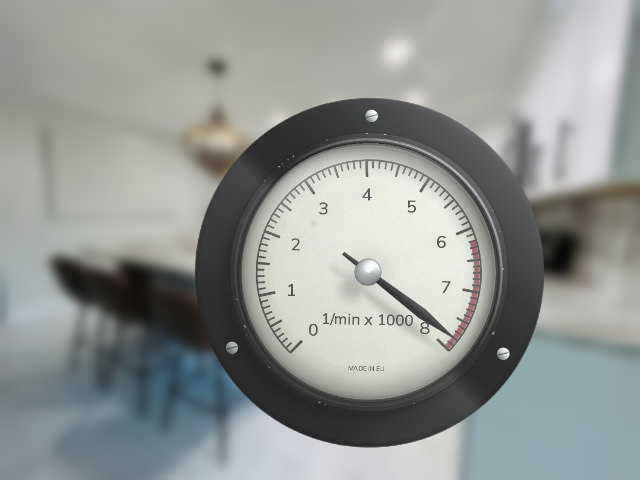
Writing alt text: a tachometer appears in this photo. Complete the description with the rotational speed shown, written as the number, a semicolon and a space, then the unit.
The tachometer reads 7800; rpm
